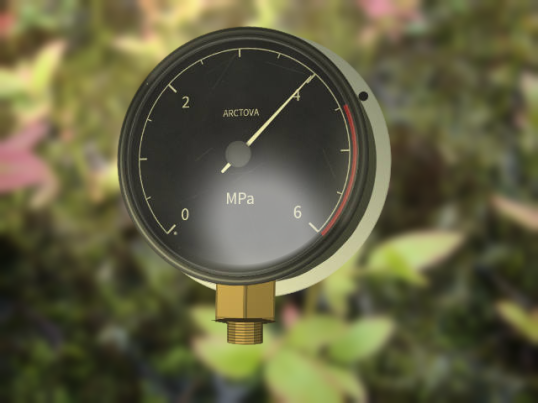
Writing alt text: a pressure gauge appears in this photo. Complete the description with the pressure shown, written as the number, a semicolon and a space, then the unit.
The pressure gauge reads 4; MPa
